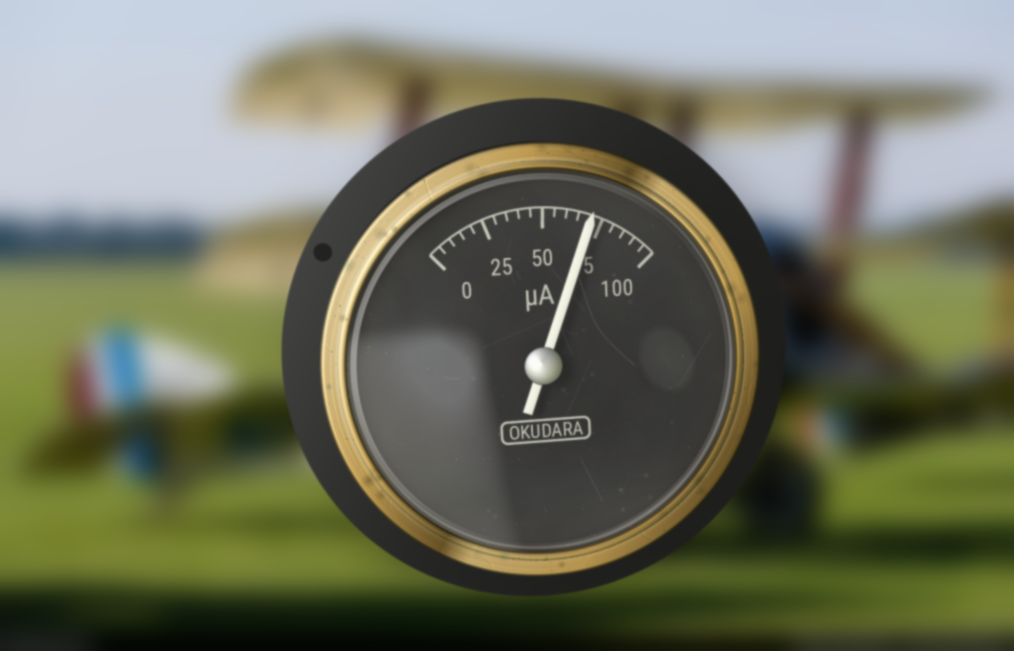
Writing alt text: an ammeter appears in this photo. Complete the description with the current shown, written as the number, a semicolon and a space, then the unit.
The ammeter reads 70; µA
